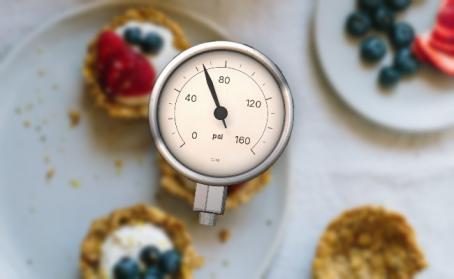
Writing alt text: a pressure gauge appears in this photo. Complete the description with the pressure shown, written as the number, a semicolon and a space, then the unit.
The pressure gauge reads 65; psi
